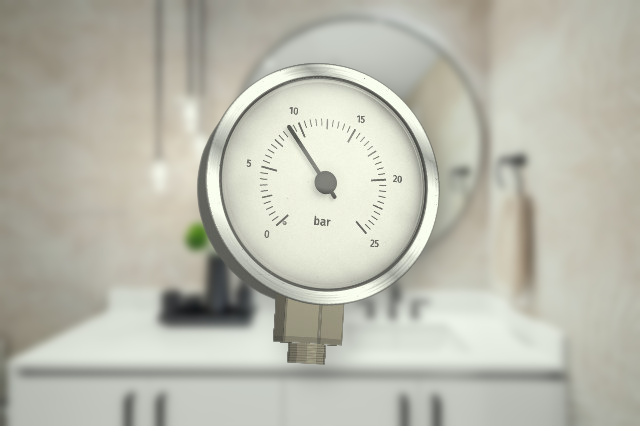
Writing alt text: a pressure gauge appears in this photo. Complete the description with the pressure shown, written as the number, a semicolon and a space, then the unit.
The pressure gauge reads 9; bar
